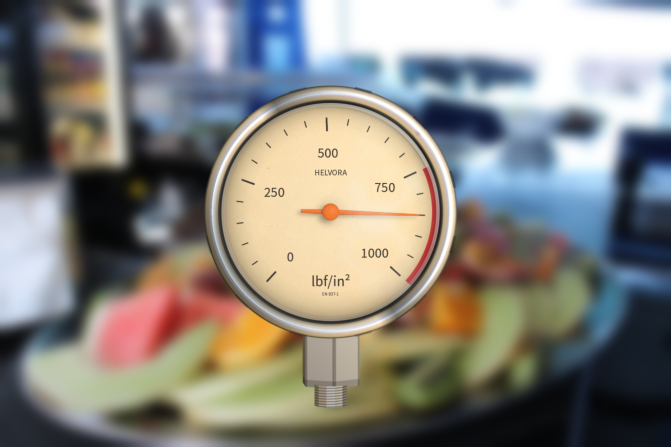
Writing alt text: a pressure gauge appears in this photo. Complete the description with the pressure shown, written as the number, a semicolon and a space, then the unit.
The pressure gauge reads 850; psi
